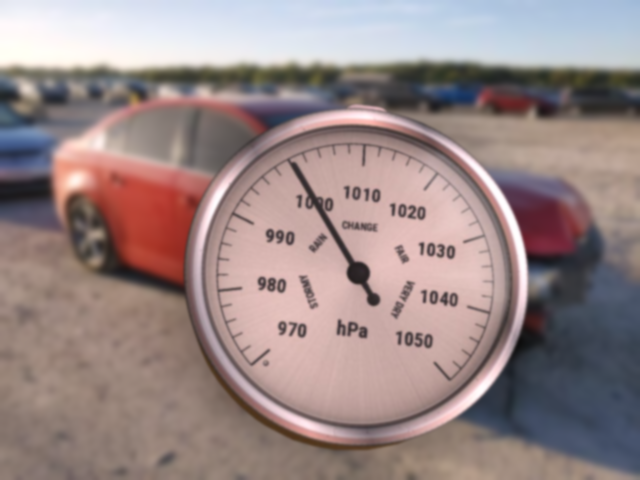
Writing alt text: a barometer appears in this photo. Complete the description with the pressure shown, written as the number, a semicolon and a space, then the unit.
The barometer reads 1000; hPa
